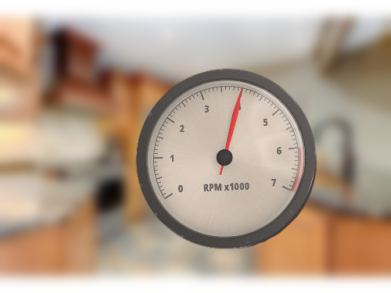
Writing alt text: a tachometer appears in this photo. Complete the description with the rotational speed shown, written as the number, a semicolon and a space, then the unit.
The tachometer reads 4000; rpm
